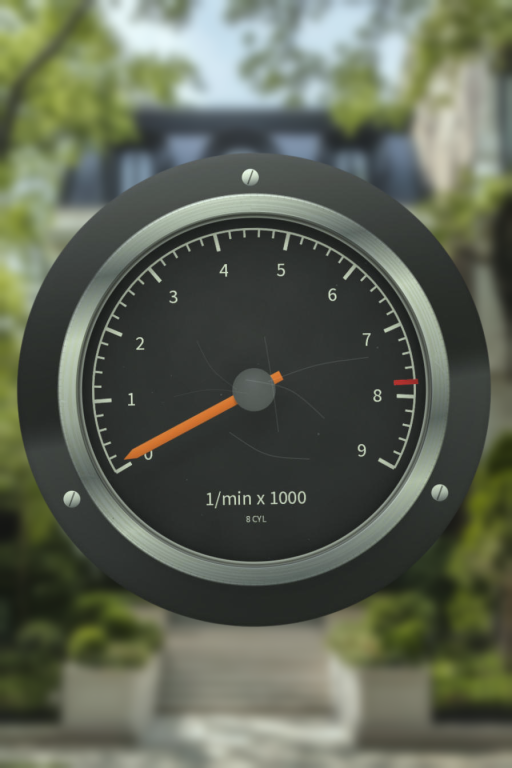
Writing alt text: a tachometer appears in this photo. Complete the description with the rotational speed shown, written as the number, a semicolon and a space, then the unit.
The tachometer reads 100; rpm
